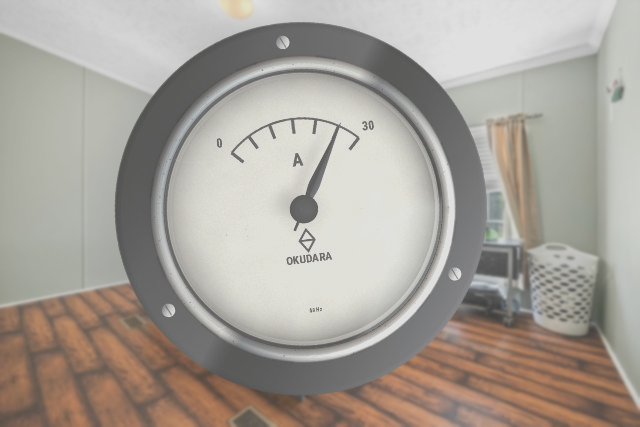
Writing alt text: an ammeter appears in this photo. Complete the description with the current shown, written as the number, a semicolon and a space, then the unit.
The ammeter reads 25; A
